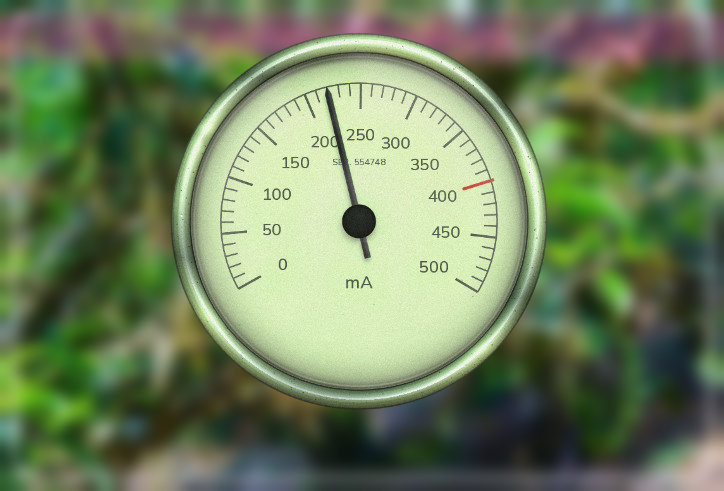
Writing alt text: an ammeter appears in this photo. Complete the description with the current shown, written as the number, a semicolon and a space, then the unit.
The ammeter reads 220; mA
